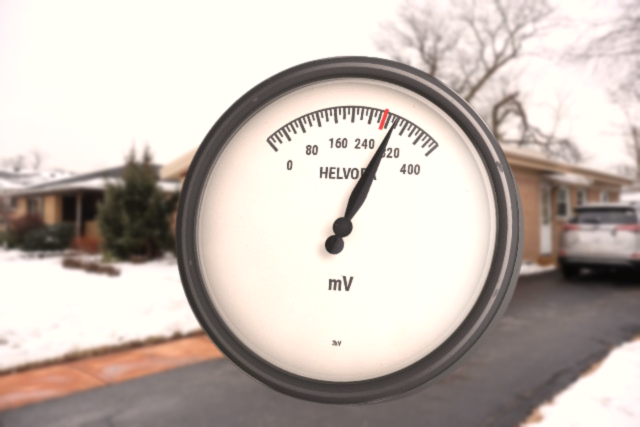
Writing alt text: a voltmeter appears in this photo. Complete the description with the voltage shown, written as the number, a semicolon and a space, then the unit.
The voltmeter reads 300; mV
